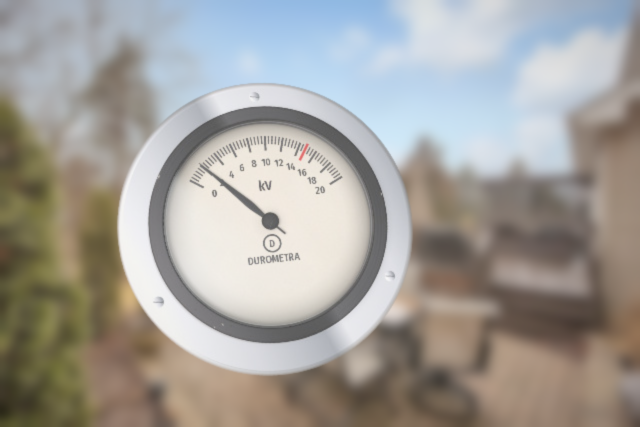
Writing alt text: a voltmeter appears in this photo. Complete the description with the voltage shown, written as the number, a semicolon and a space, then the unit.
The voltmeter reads 2; kV
